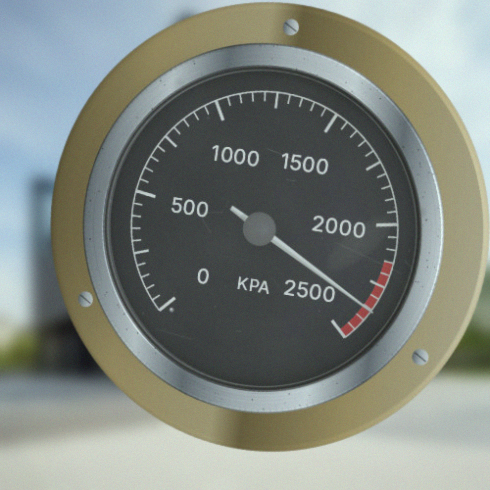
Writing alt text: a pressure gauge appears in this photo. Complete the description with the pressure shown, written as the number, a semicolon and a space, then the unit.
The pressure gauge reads 2350; kPa
